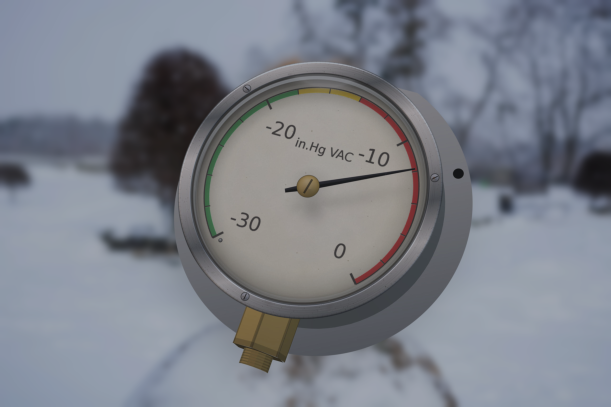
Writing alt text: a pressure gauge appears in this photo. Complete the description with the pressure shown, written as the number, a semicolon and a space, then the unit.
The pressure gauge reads -8; inHg
